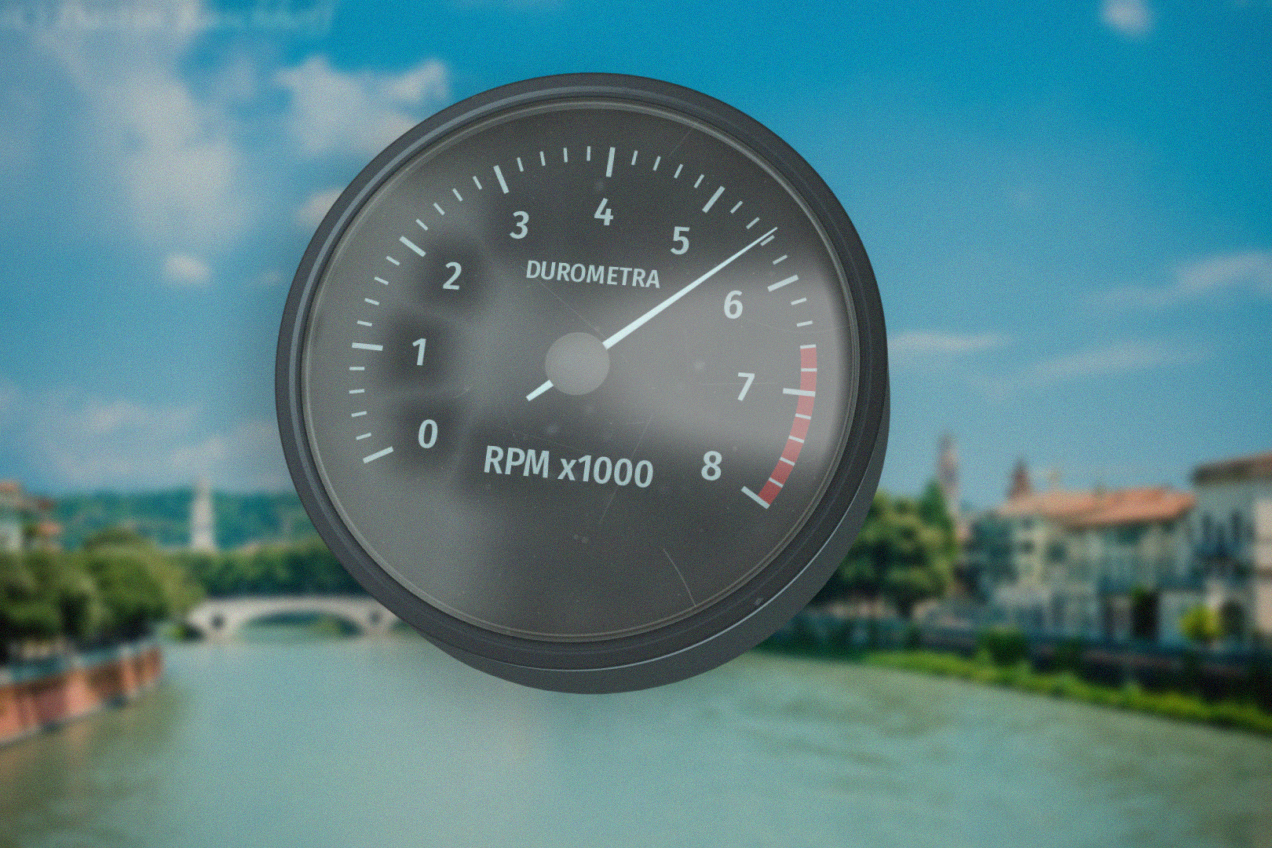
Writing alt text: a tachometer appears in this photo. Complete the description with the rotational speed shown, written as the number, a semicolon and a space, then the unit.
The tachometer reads 5600; rpm
